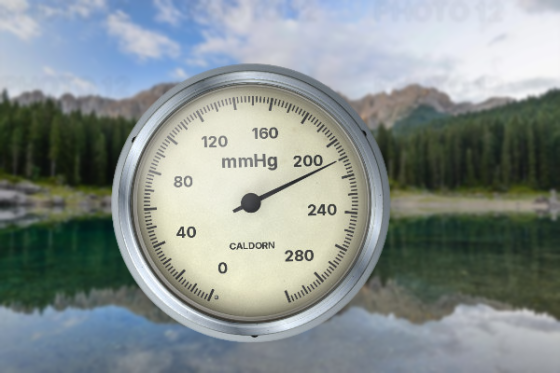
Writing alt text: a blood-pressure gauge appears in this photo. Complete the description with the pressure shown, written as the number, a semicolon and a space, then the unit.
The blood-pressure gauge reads 210; mmHg
